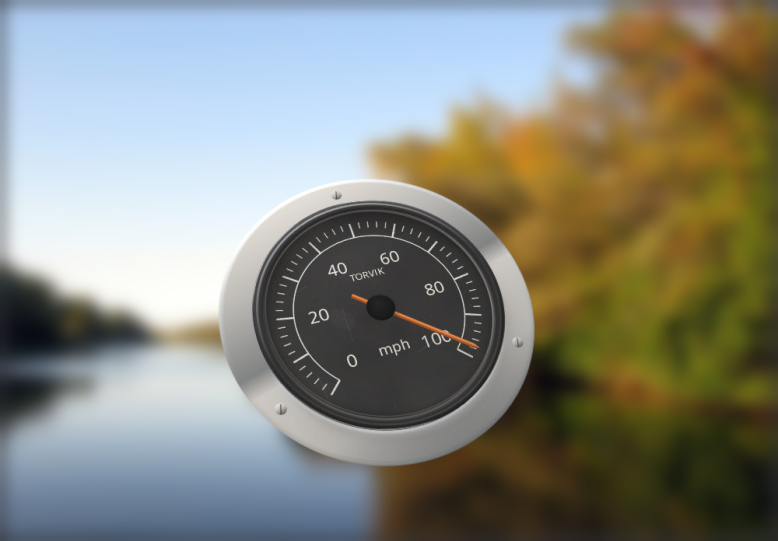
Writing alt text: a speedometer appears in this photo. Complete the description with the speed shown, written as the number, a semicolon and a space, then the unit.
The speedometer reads 98; mph
